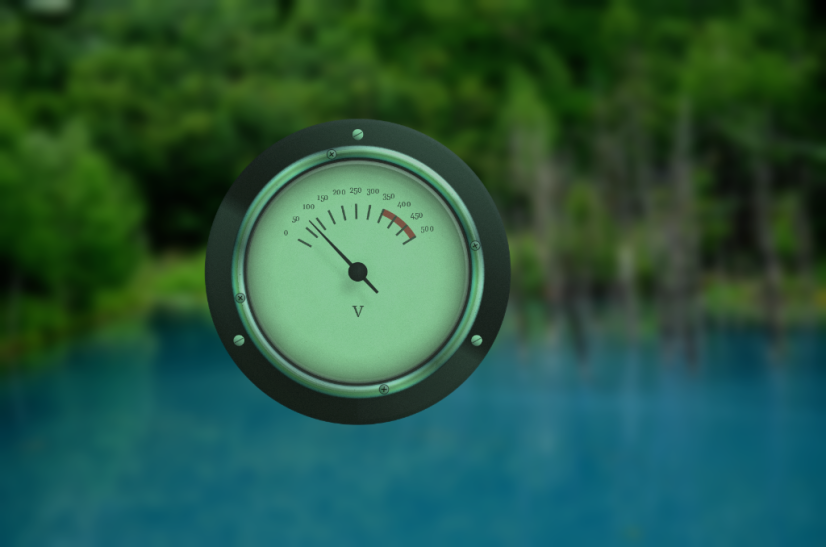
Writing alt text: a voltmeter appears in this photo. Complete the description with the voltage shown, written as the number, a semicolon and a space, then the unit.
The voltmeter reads 75; V
